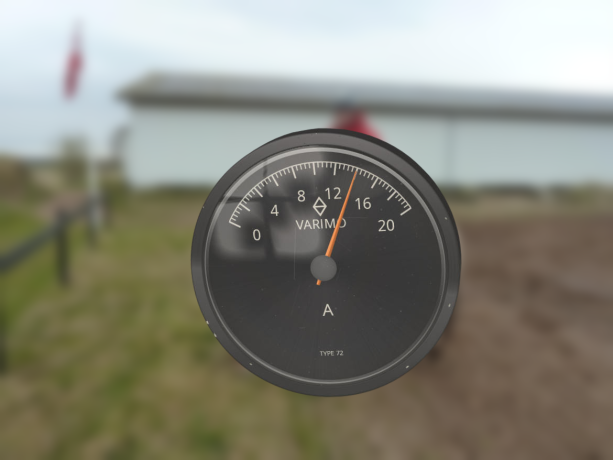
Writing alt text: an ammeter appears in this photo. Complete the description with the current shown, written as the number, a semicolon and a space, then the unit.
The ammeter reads 14; A
